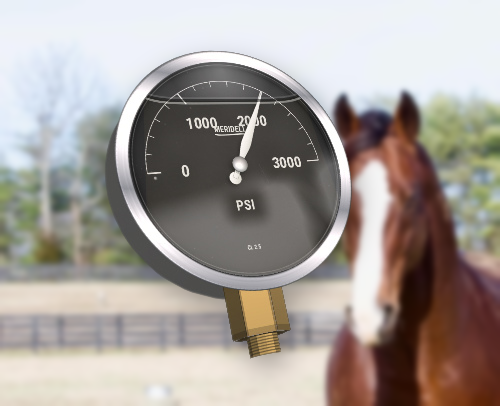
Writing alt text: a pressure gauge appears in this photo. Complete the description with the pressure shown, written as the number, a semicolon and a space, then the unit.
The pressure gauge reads 2000; psi
